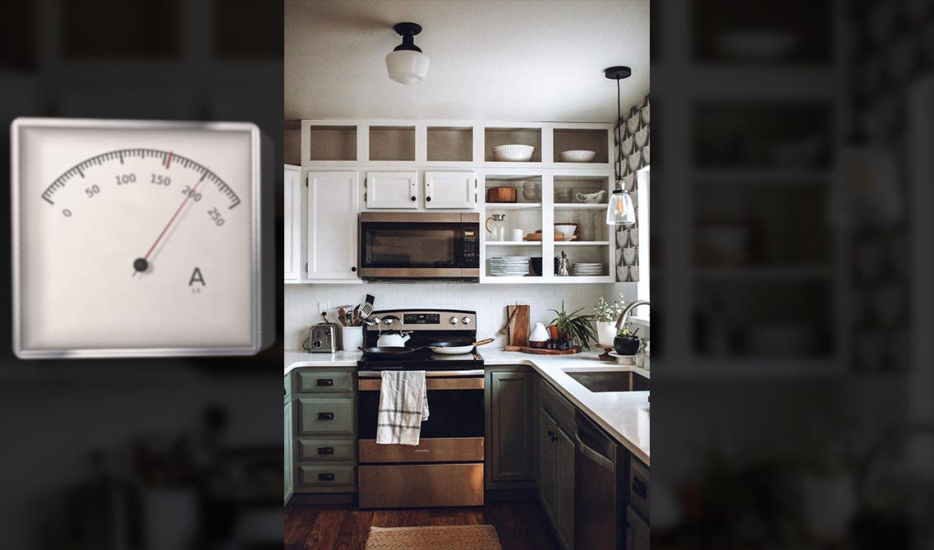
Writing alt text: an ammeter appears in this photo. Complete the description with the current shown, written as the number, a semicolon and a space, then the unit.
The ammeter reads 200; A
